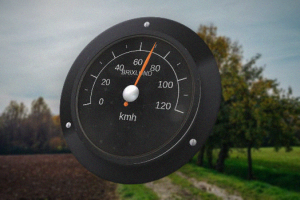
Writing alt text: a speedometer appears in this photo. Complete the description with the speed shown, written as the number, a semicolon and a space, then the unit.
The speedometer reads 70; km/h
